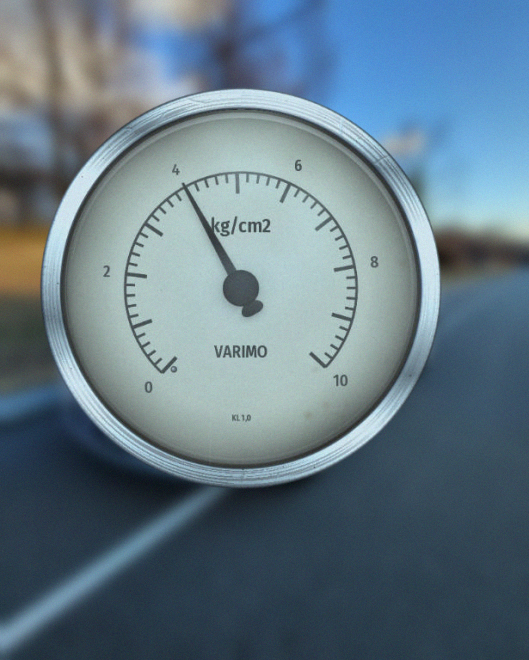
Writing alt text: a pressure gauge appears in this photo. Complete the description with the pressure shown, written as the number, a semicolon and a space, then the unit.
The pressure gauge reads 4; kg/cm²
